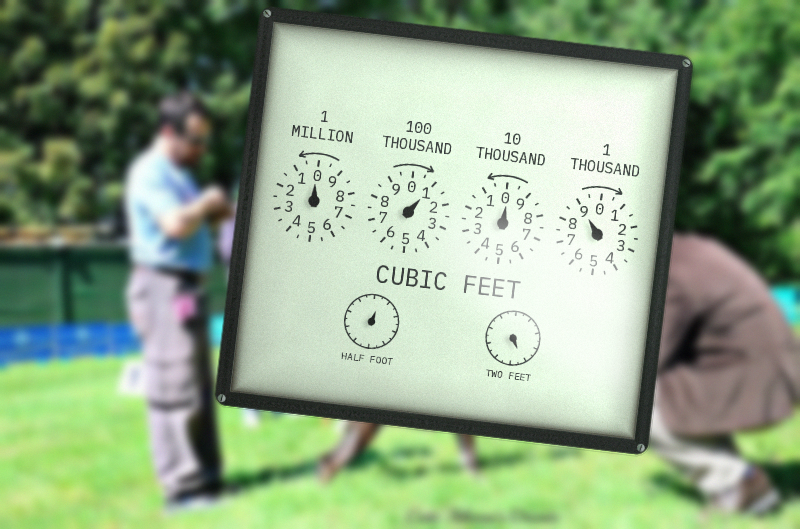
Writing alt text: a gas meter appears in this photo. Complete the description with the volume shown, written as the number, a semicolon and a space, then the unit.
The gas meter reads 9900; ft³
